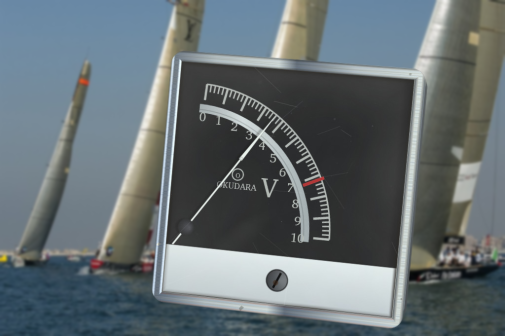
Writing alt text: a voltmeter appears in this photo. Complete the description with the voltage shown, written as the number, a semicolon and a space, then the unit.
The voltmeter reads 3.6; V
